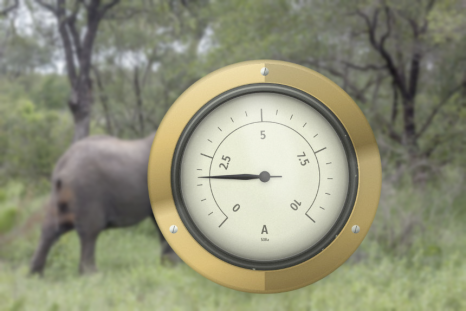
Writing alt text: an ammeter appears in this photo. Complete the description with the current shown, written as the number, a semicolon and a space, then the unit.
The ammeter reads 1.75; A
